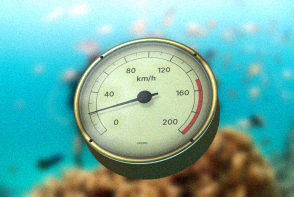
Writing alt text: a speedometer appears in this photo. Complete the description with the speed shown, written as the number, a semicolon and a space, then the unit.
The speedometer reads 20; km/h
